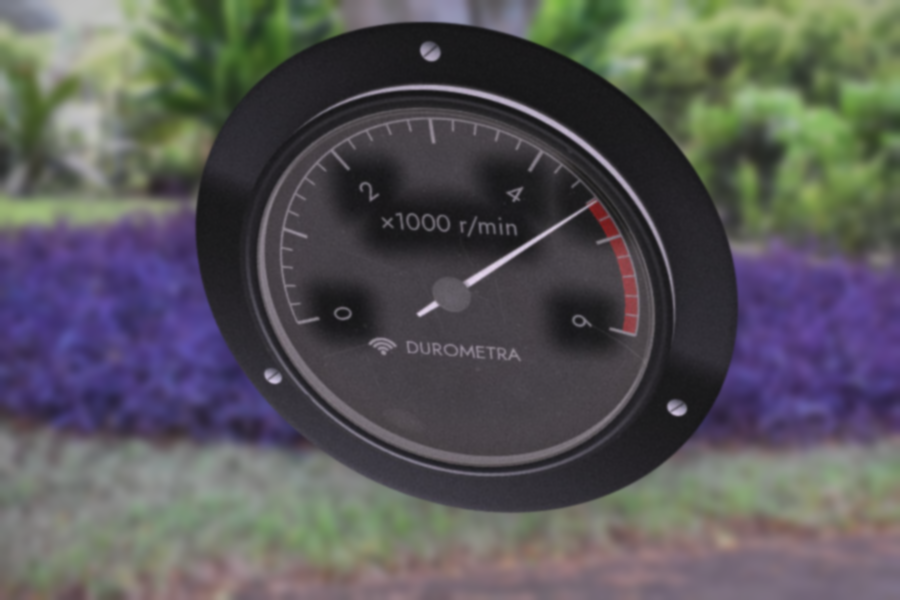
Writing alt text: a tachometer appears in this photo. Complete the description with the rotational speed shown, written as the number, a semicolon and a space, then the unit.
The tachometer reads 4600; rpm
